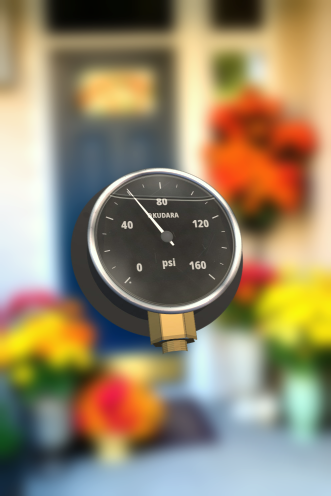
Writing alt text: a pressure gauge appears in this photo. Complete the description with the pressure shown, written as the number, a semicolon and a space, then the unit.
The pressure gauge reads 60; psi
